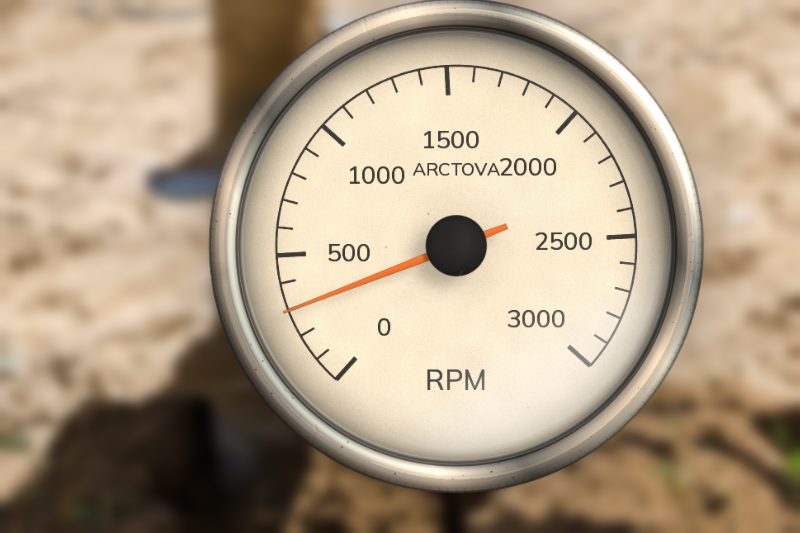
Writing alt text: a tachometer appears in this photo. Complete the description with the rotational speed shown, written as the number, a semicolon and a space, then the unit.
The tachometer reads 300; rpm
